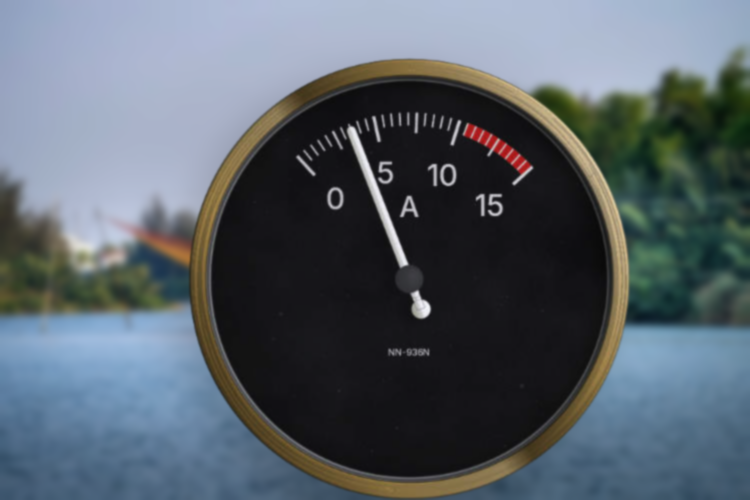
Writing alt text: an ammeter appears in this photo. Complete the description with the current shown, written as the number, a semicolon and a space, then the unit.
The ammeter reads 3.5; A
